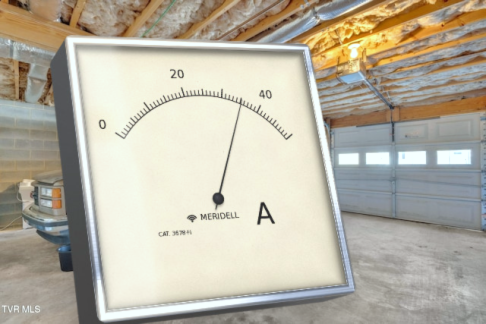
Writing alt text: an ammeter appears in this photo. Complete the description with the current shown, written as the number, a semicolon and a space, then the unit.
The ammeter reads 35; A
